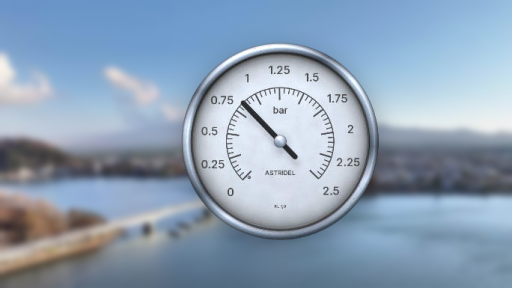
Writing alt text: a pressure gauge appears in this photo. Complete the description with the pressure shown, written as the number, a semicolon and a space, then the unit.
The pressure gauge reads 0.85; bar
